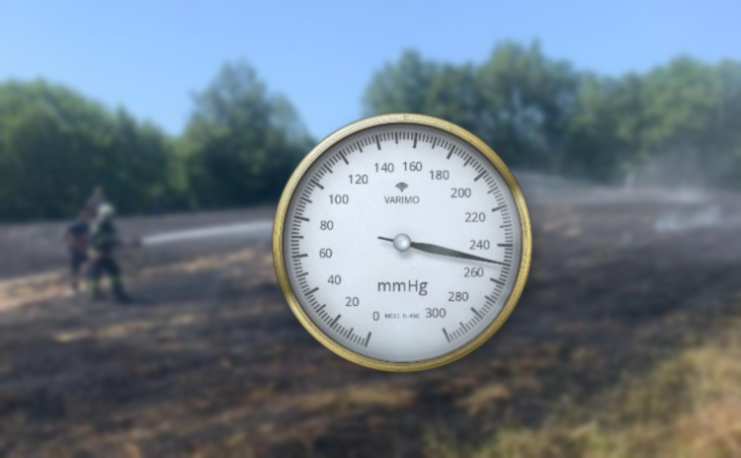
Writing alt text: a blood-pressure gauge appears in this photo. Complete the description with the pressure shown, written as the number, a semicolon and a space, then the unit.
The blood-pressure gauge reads 250; mmHg
